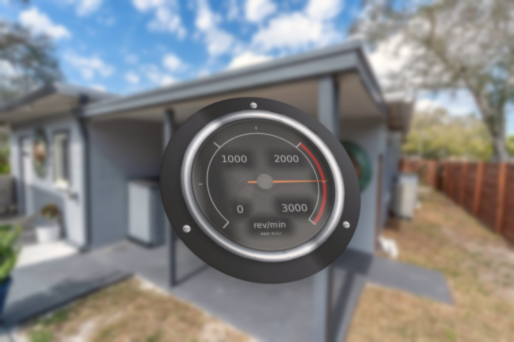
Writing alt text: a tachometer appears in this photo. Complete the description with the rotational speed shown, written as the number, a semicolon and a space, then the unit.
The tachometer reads 2500; rpm
